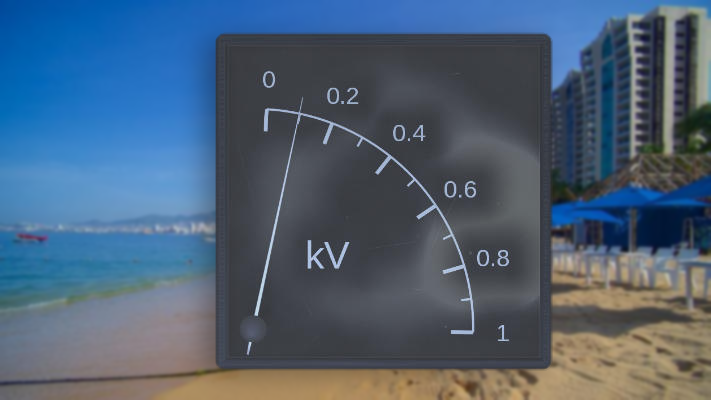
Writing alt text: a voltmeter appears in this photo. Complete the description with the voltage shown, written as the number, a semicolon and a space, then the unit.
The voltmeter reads 0.1; kV
